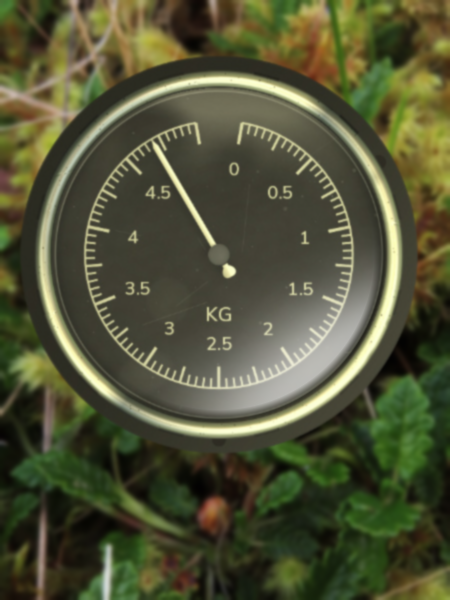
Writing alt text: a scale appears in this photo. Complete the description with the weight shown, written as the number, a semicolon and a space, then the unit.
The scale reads 4.7; kg
